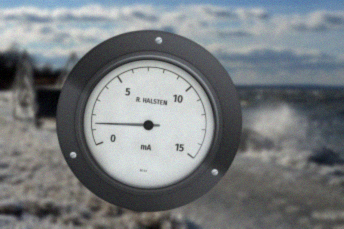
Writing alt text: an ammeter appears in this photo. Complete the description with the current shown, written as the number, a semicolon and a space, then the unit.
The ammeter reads 1.5; mA
